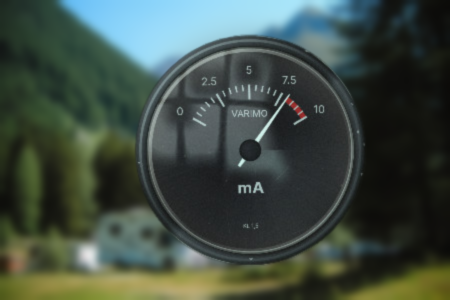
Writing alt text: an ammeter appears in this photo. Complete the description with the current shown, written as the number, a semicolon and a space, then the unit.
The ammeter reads 8; mA
